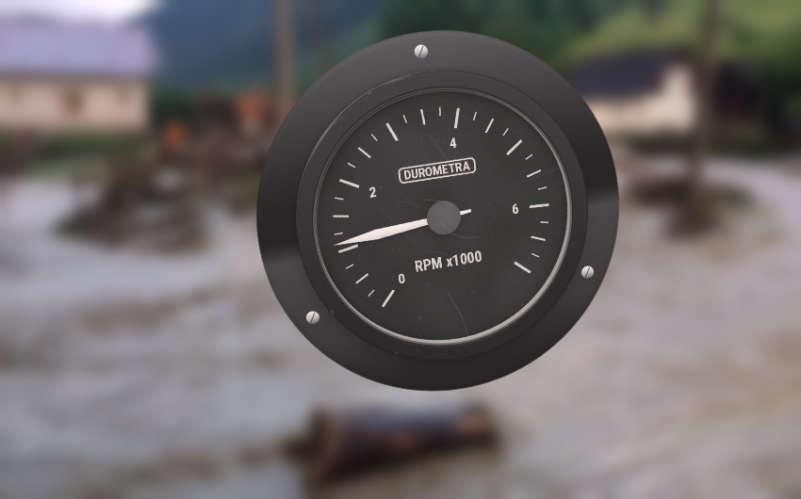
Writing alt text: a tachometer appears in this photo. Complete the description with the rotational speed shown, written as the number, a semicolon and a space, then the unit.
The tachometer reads 1125; rpm
